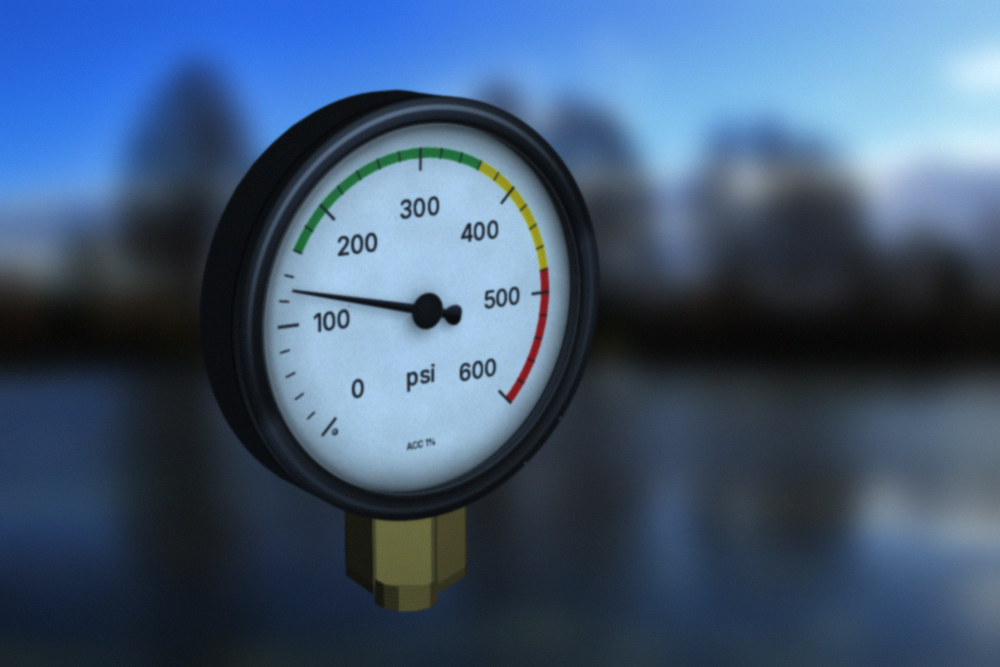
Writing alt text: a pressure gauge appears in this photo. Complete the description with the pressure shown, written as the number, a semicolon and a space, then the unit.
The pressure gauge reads 130; psi
